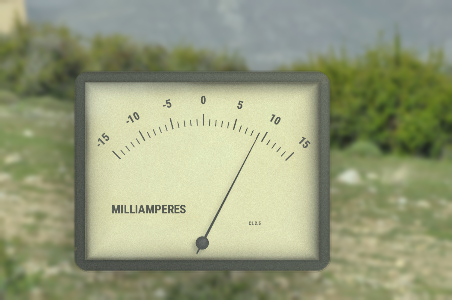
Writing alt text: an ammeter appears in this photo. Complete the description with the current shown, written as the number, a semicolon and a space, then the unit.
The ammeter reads 9; mA
